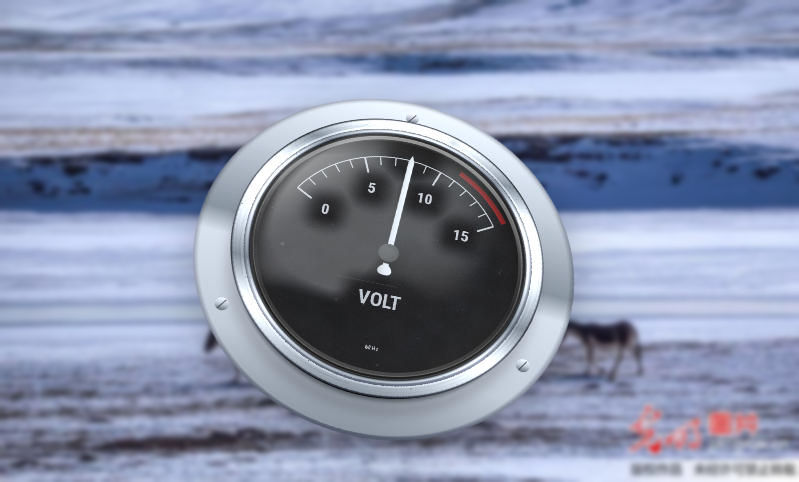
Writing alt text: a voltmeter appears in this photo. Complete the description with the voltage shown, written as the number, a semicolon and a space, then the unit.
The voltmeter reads 8; V
